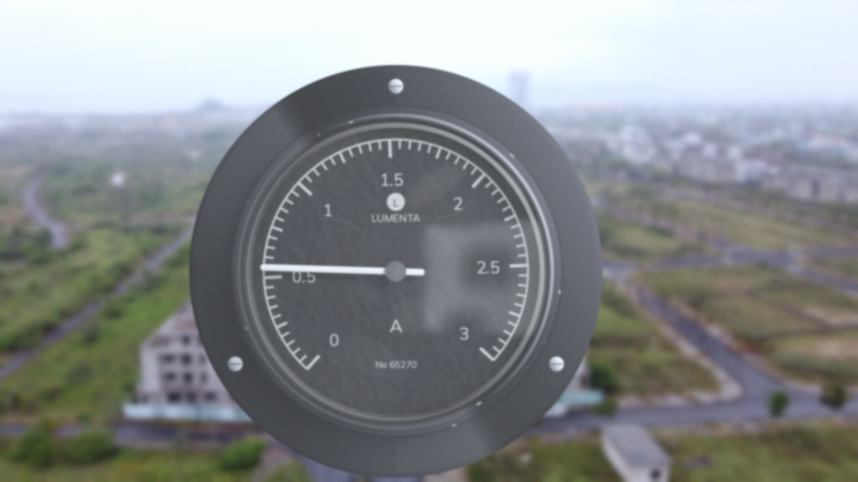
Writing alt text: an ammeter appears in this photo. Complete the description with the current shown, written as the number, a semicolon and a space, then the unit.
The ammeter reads 0.55; A
